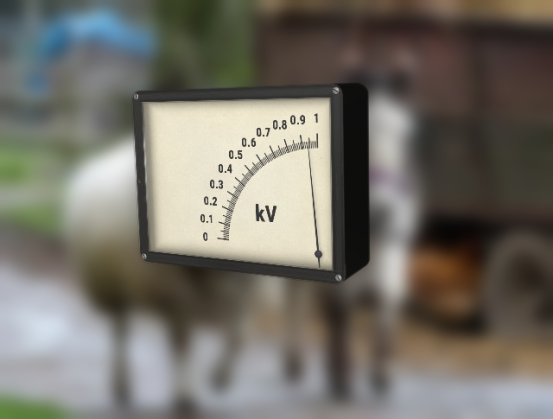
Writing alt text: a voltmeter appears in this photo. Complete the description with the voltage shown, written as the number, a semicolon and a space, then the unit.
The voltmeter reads 0.95; kV
